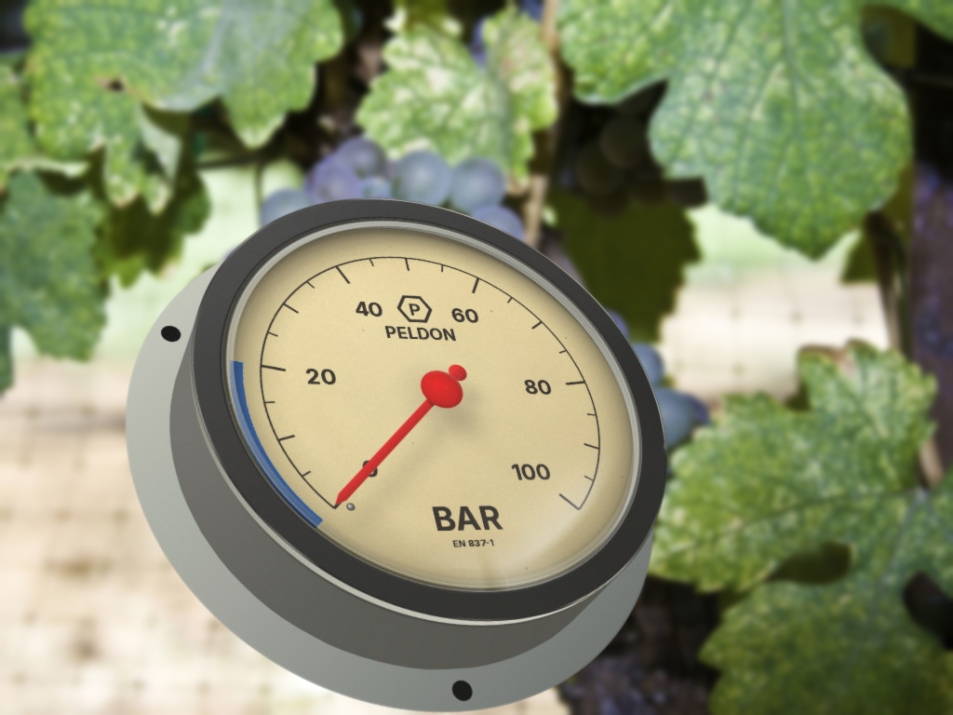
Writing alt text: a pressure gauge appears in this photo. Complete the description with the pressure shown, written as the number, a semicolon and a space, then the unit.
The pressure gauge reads 0; bar
